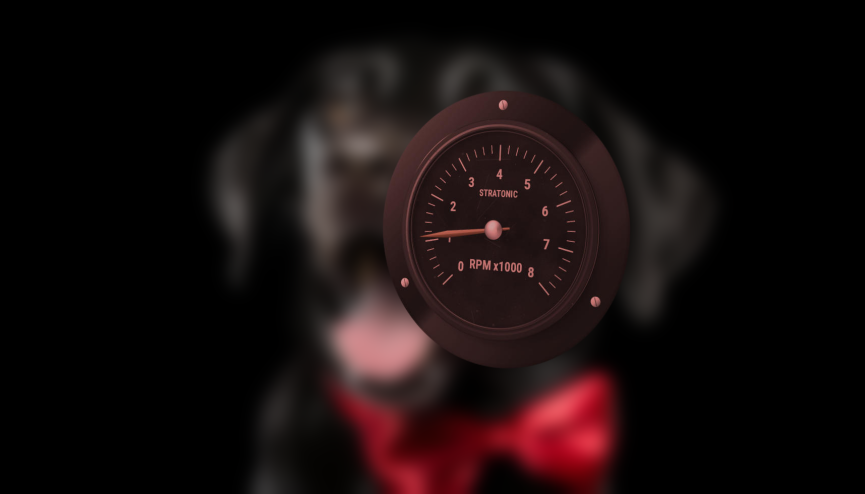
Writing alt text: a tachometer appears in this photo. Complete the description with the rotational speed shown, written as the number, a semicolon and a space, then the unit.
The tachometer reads 1100; rpm
